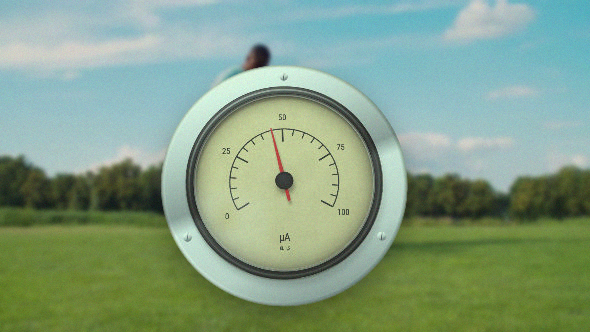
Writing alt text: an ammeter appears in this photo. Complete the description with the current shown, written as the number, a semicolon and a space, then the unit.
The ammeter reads 45; µA
